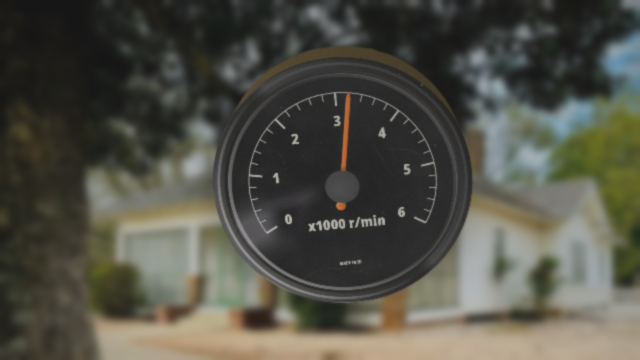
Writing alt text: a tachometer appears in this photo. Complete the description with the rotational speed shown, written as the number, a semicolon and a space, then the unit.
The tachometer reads 3200; rpm
